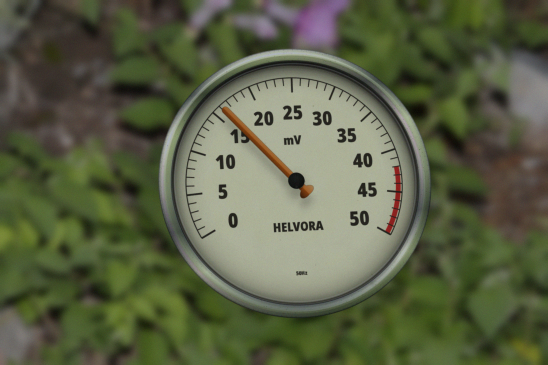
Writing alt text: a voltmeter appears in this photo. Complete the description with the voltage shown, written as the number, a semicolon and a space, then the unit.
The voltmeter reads 16; mV
